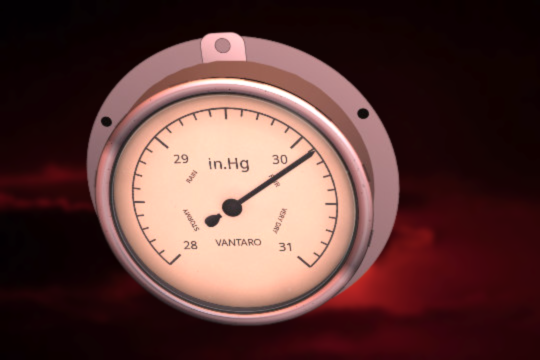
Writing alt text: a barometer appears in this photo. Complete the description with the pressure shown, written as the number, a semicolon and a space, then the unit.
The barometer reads 30.1; inHg
